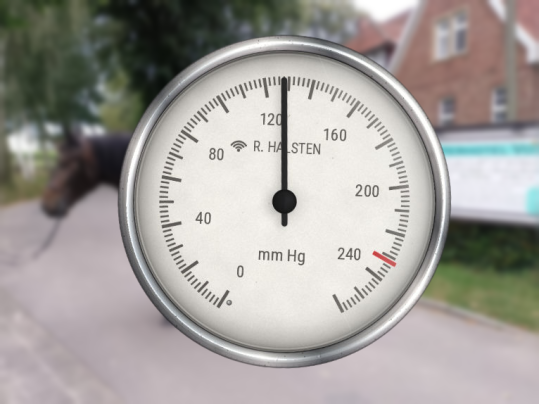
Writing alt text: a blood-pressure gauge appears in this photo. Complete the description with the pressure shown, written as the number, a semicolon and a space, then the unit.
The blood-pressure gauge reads 128; mmHg
